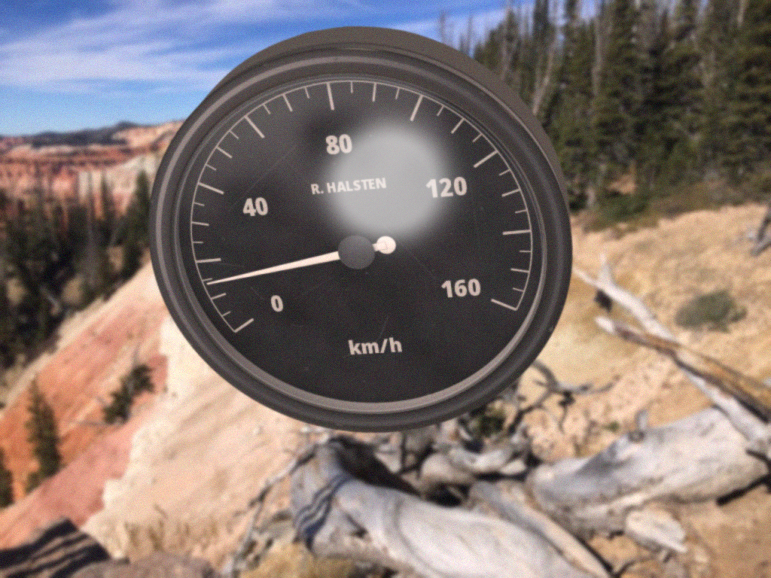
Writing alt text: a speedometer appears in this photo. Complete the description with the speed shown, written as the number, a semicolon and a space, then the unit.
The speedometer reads 15; km/h
